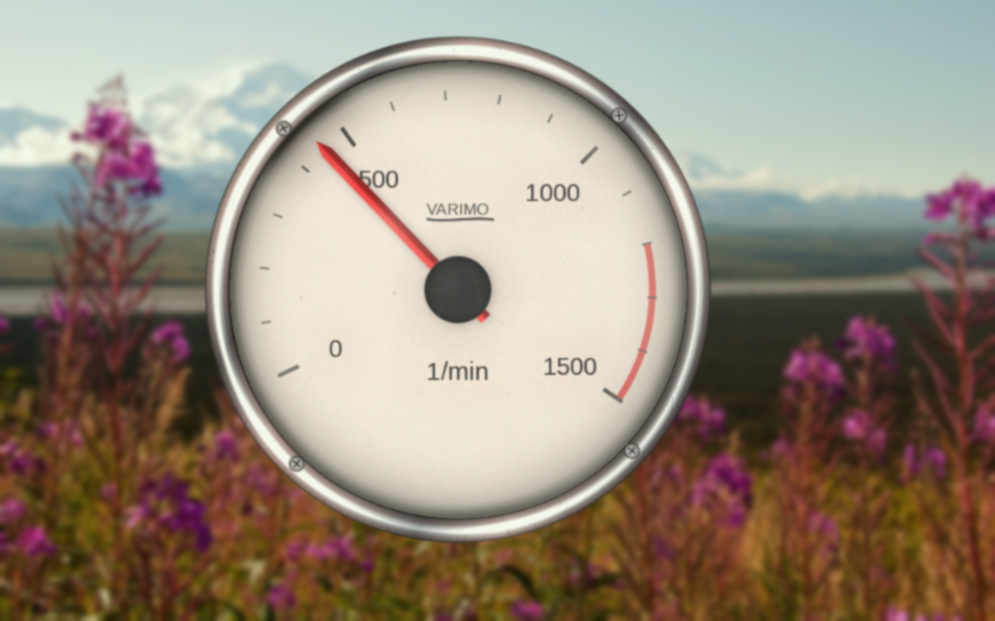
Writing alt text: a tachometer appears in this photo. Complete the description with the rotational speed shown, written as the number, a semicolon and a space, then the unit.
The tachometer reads 450; rpm
